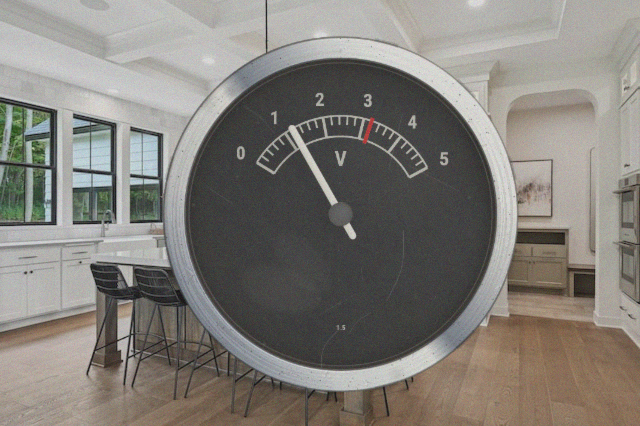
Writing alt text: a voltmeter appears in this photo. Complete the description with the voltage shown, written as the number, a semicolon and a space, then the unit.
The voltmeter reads 1.2; V
